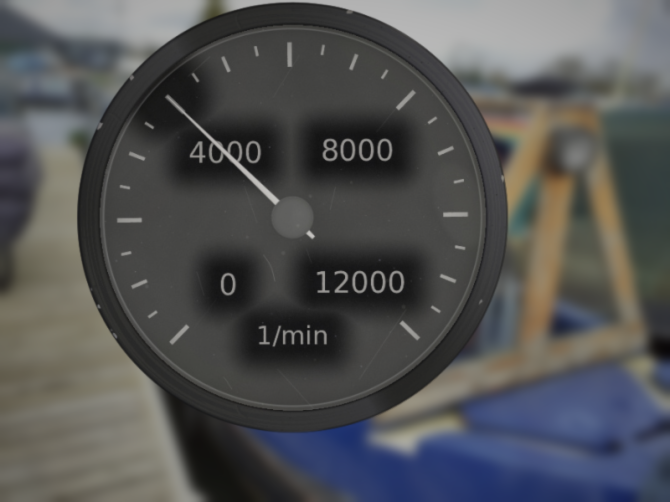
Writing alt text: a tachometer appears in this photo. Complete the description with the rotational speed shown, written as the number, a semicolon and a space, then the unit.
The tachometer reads 4000; rpm
